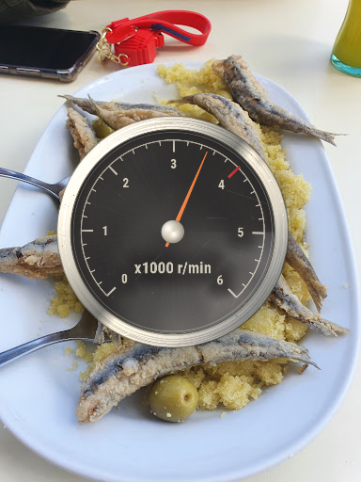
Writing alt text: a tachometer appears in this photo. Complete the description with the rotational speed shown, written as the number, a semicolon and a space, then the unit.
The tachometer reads 3500; rpm
